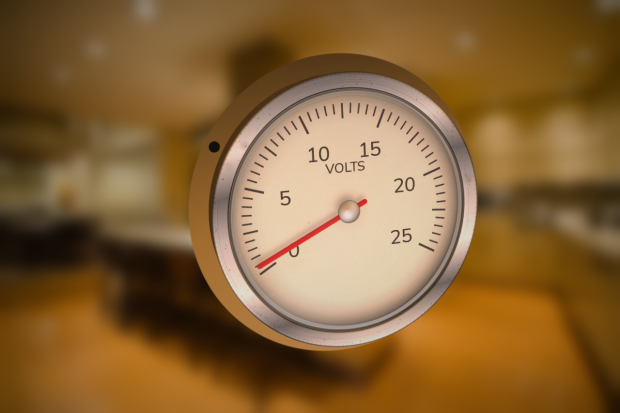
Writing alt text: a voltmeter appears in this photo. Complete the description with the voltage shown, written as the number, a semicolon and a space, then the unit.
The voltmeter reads 0.5; V
